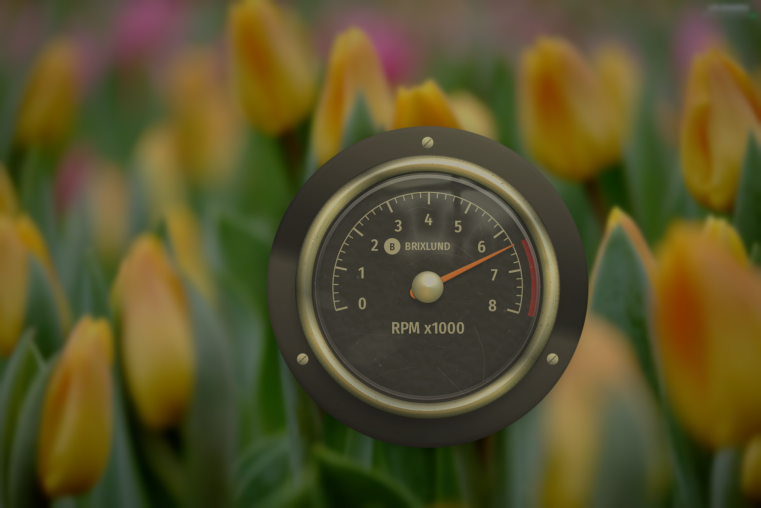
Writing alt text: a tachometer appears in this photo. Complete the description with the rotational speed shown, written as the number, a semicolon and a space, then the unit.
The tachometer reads 6400; rpm
